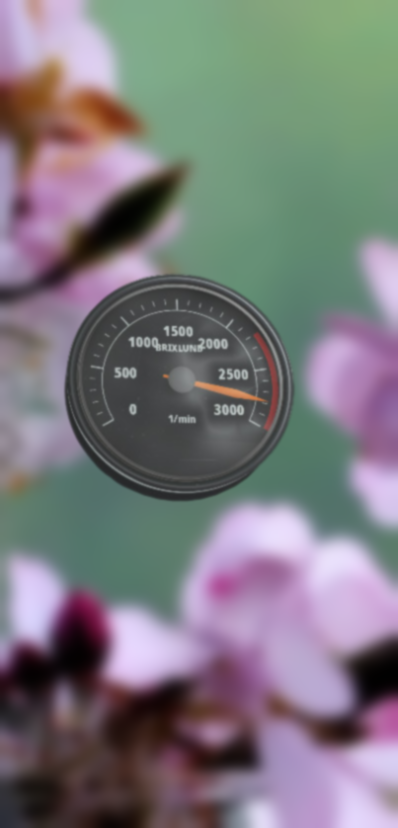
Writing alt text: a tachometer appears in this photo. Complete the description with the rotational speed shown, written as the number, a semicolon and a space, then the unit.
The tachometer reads 2800; rpm
